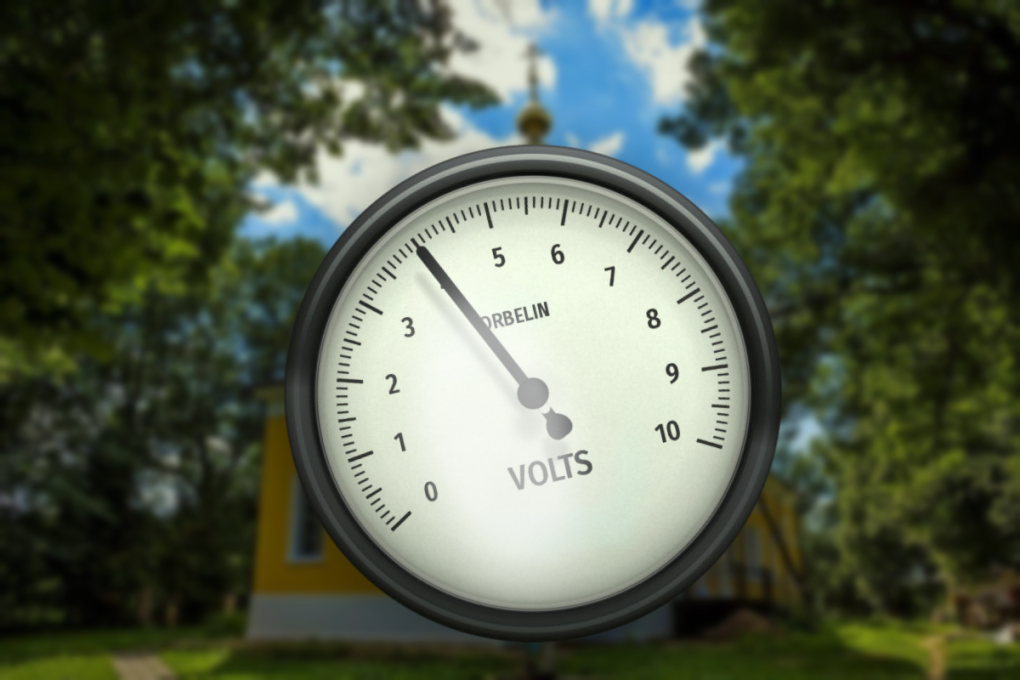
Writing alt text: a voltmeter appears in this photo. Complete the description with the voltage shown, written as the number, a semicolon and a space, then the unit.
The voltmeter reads 4; V
